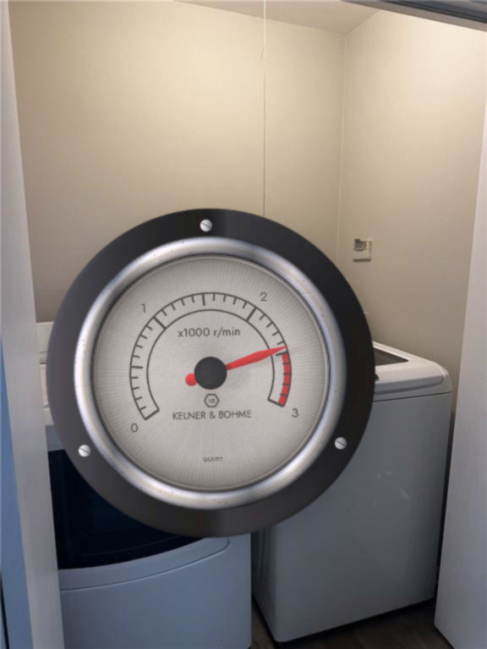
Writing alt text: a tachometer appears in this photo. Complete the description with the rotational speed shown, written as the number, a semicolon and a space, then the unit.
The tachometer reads 2450; rpm
